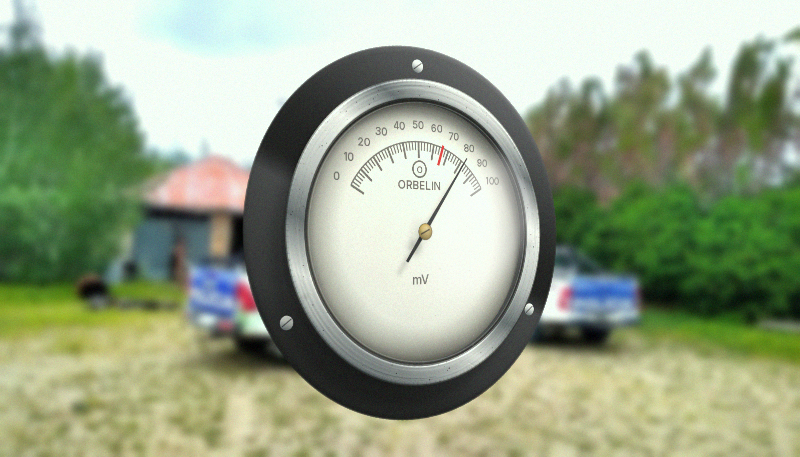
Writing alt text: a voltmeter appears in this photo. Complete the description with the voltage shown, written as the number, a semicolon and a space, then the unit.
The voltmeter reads 80; mV
